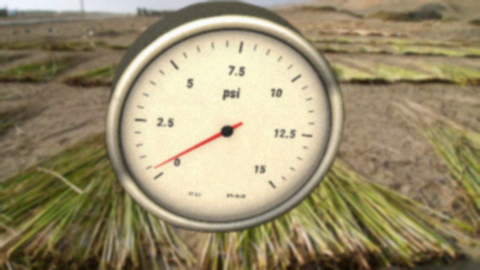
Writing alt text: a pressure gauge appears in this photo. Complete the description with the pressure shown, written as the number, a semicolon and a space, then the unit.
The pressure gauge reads 0.5; psi
